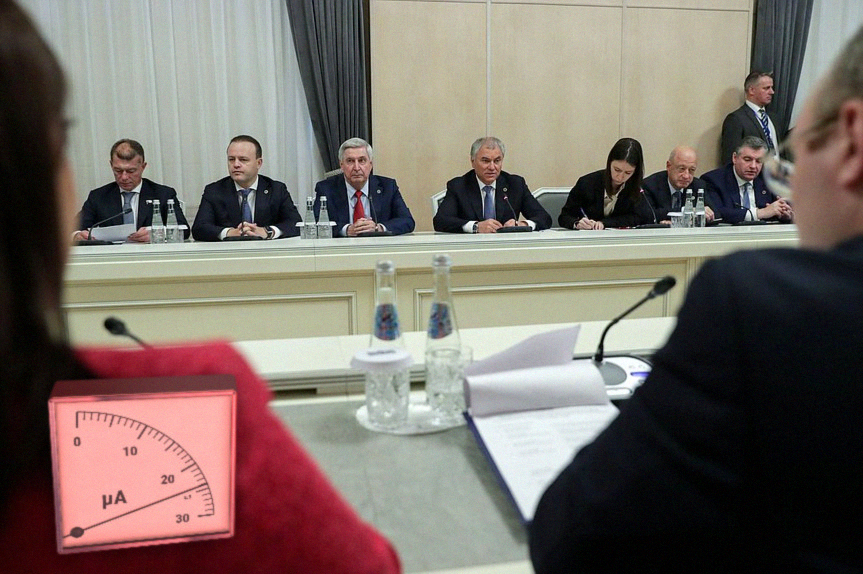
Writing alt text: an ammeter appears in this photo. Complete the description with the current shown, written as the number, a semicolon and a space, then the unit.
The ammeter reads 24; µA
